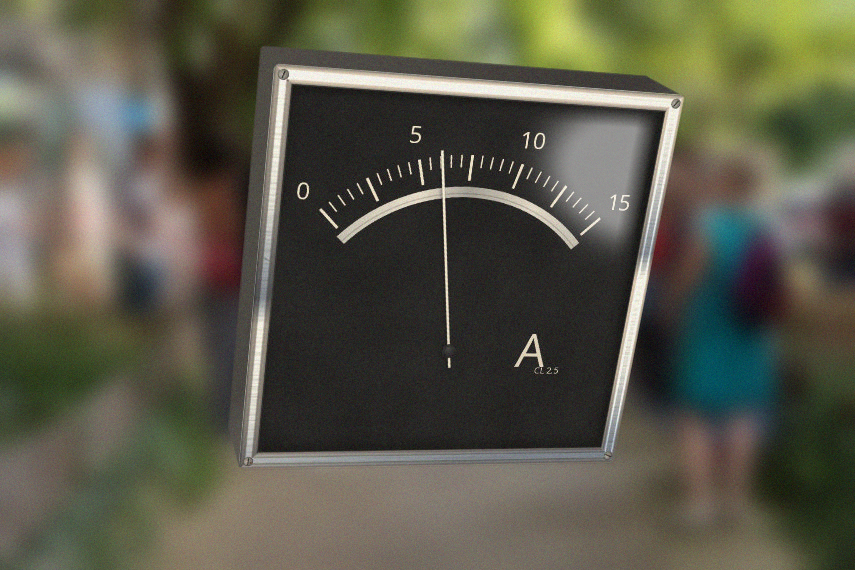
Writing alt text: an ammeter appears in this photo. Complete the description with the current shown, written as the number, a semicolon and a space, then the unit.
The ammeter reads 6; A
